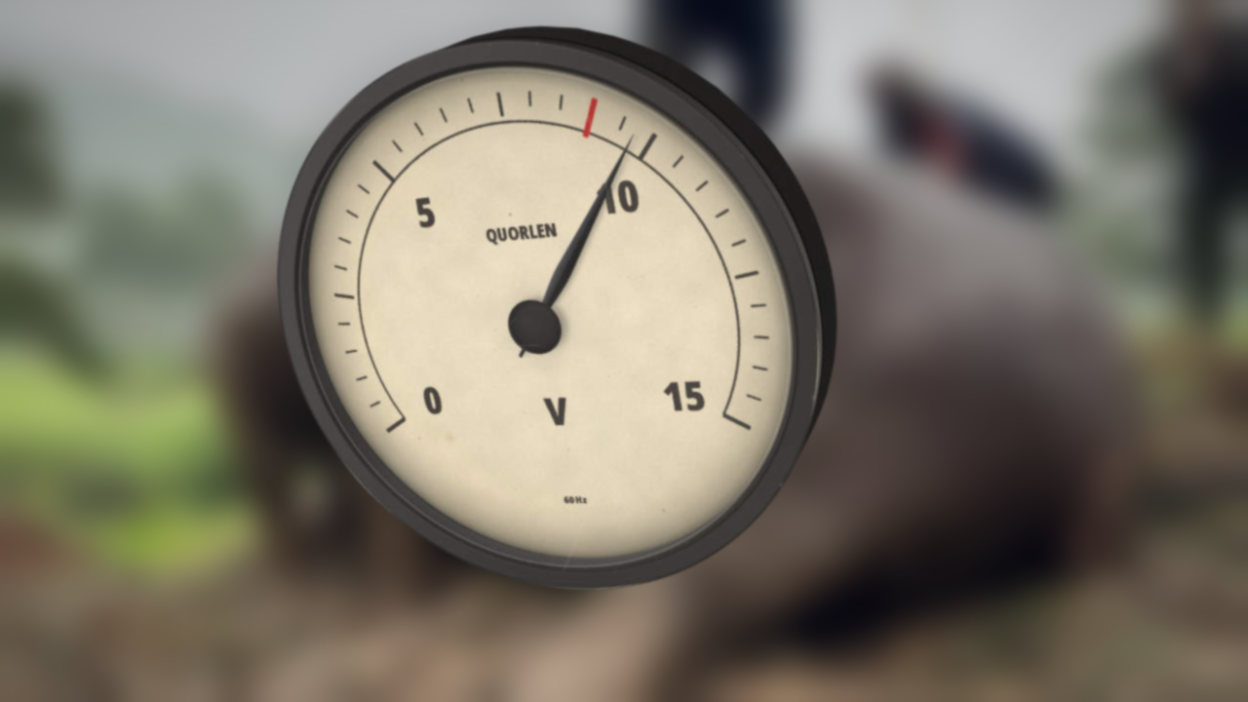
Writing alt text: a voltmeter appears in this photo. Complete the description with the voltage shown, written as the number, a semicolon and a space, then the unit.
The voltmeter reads 9.75; V
